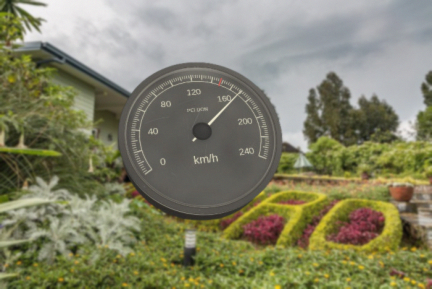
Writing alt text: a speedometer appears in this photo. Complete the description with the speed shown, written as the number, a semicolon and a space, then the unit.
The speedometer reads 170; km/h
